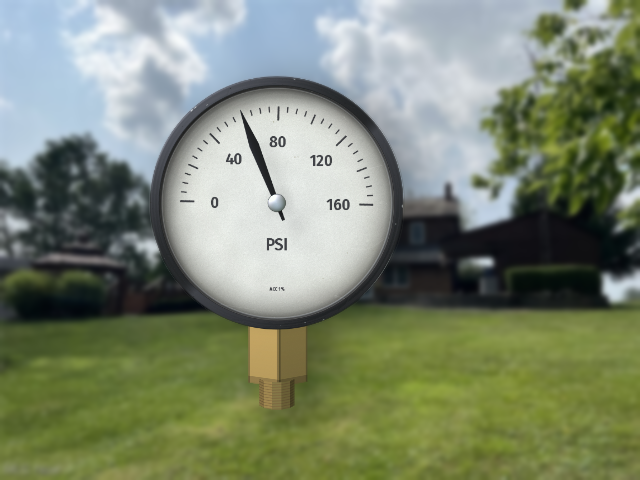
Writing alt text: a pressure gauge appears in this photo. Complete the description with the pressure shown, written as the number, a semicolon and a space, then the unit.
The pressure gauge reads 60; psi
